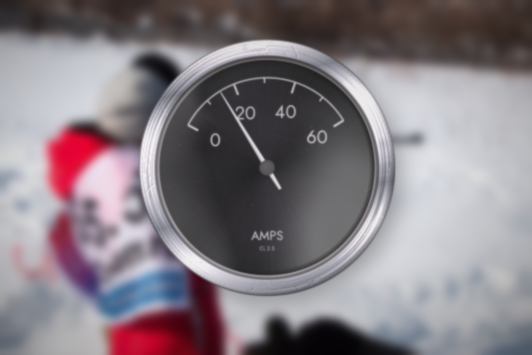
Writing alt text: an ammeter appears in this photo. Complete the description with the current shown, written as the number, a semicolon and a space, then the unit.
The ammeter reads 15; A
